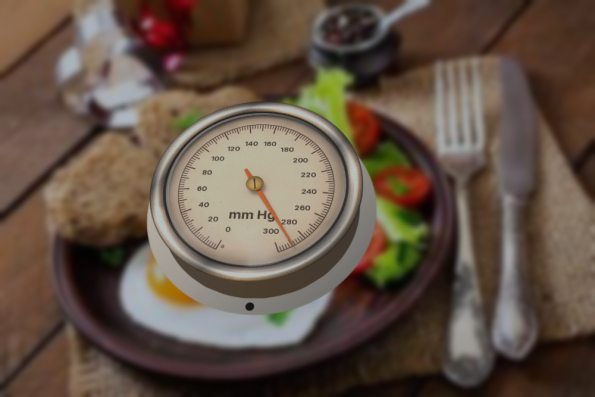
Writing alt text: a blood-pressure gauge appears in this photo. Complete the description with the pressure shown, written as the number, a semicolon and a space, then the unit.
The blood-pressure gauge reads 290; mmHg
